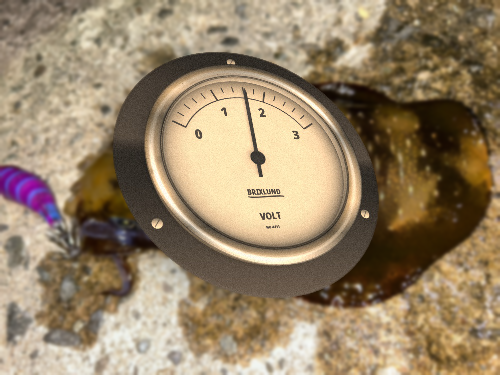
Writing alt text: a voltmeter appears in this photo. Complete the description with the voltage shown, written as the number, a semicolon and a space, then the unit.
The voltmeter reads 1.6; V
